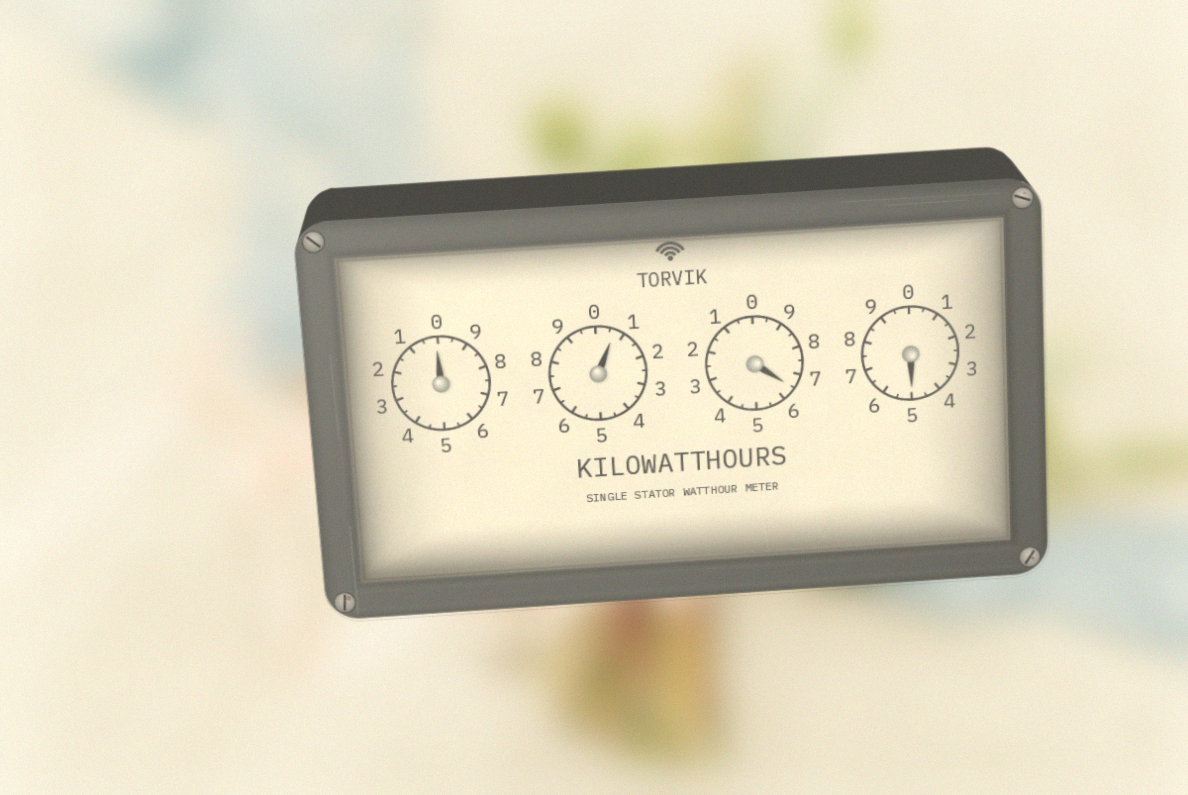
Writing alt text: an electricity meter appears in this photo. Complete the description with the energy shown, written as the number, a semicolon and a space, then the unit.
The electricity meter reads 65; kWh
